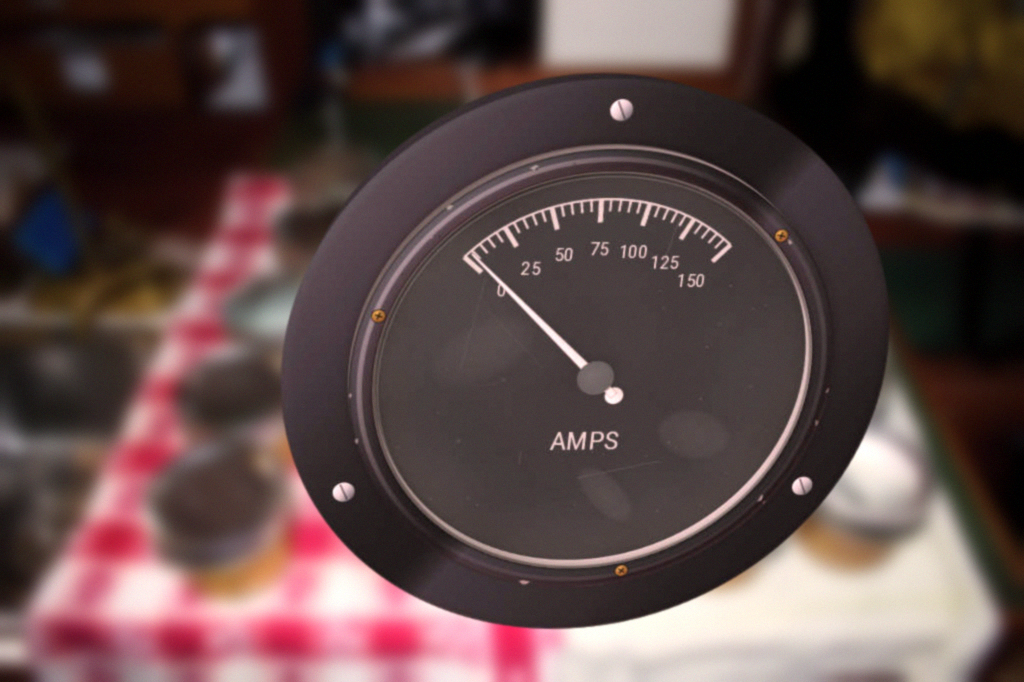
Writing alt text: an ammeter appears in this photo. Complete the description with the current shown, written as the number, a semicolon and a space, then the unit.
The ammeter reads 5; A
